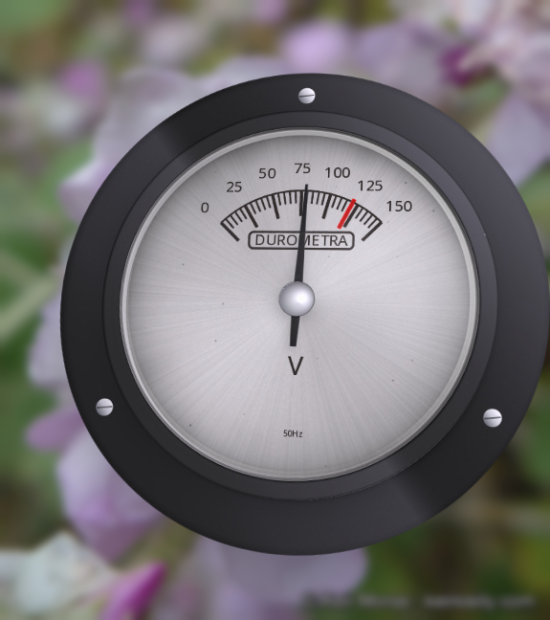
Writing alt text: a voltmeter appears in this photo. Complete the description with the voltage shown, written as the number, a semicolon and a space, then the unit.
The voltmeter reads 80; V
